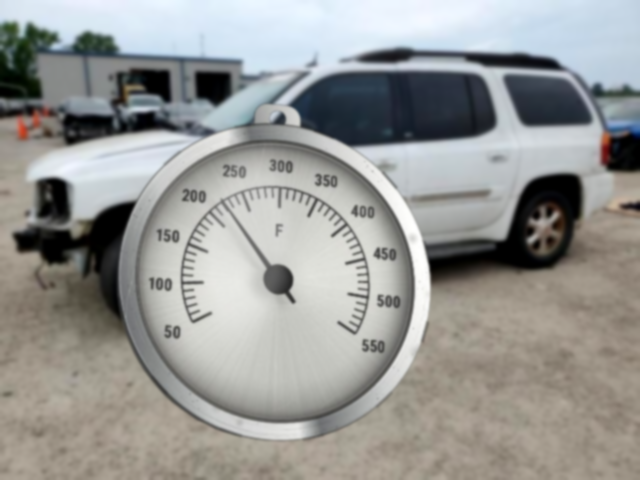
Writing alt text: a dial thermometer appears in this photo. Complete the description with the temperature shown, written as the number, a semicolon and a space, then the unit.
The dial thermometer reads 220; °F
